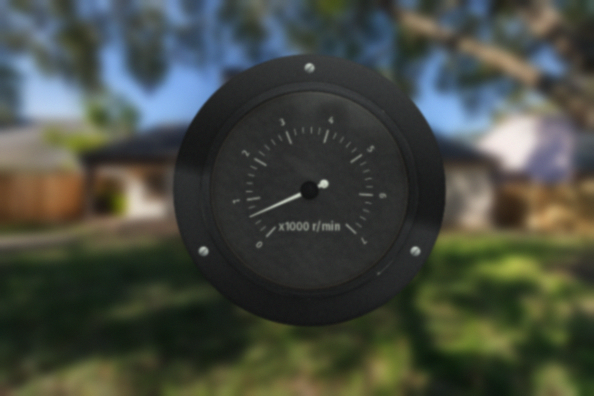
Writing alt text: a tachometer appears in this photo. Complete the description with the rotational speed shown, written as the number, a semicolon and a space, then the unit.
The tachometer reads 600; rpm
